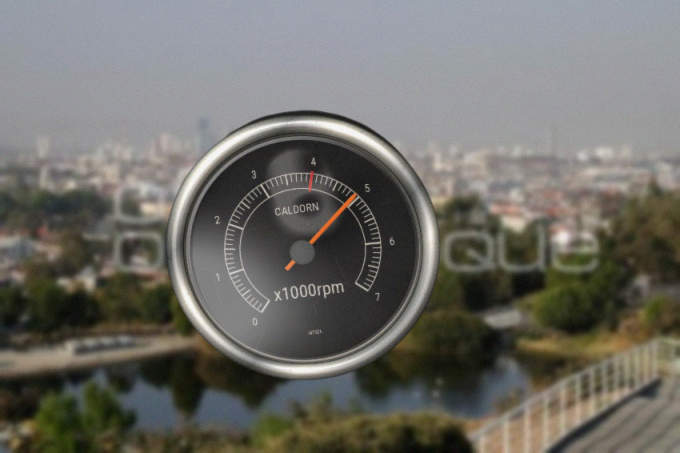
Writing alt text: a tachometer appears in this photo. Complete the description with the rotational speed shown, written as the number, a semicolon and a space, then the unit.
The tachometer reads 4900; rpm
